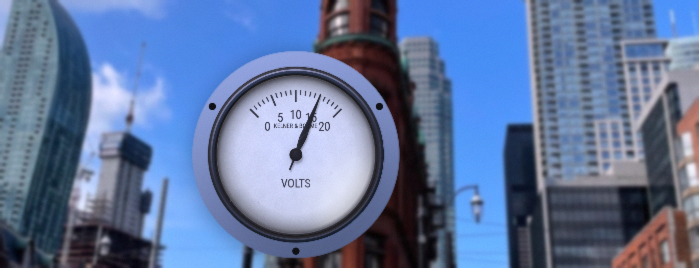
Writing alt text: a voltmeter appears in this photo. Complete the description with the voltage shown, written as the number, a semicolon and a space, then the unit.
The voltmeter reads 15; V
